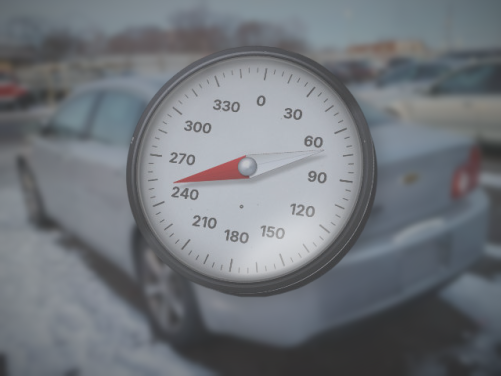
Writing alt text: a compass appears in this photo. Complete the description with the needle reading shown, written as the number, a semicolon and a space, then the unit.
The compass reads 250; °
